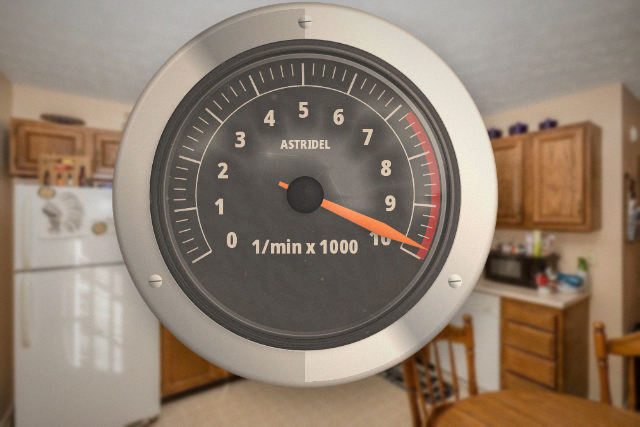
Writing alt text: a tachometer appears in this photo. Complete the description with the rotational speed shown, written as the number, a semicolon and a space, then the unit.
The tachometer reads 9800; rpm
